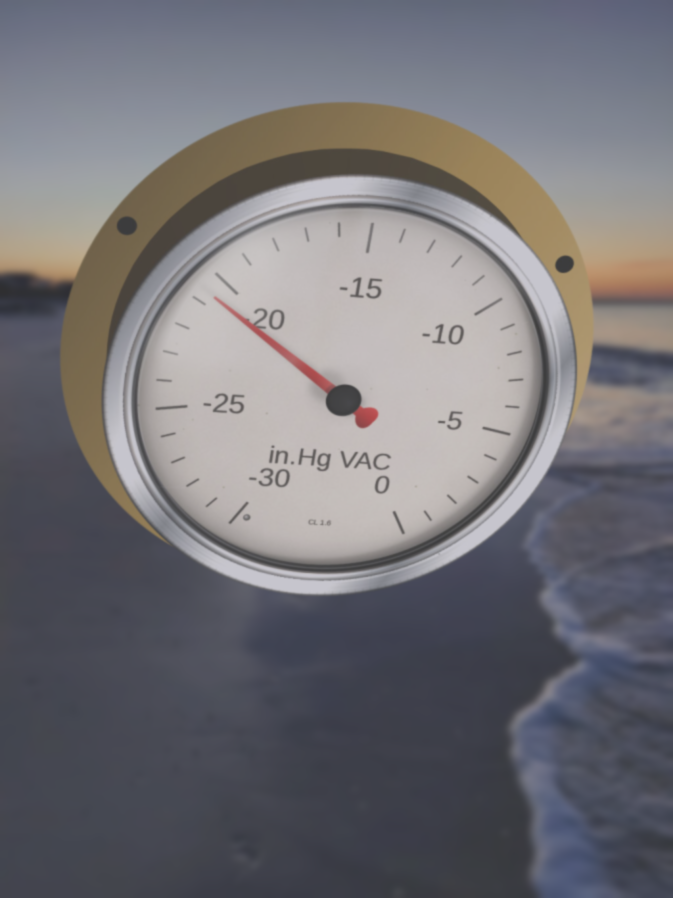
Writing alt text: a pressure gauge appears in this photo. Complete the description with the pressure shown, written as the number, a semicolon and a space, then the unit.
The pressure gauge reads -20.5; inHg
